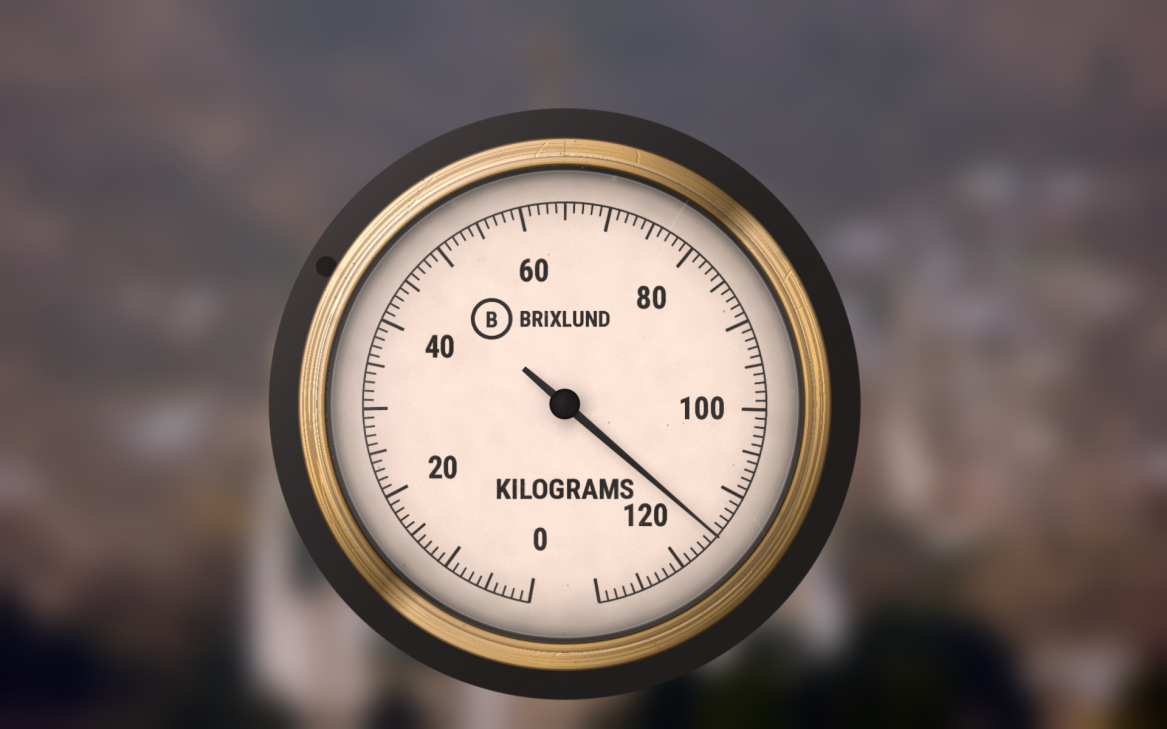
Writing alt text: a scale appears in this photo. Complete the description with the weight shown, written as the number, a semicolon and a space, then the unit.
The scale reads 115; kg
